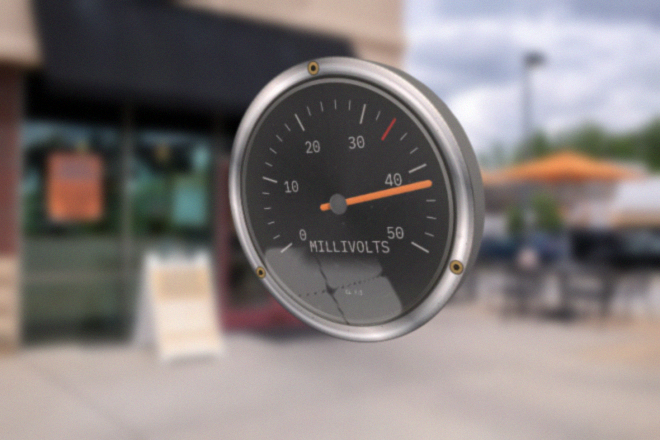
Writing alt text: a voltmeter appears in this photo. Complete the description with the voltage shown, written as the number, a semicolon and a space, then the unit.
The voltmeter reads 42; mV
